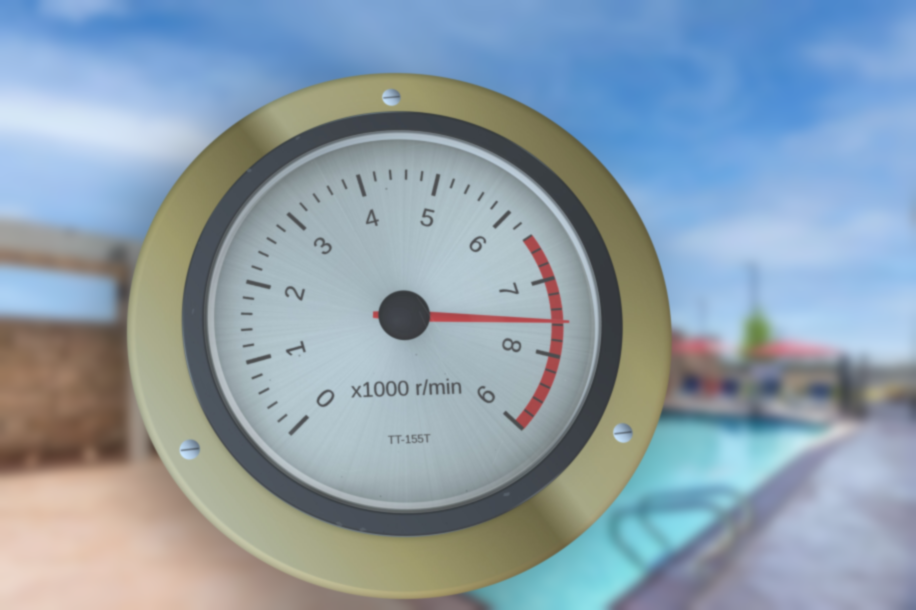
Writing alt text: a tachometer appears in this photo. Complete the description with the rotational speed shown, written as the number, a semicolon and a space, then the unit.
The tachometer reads 7600; rpm
